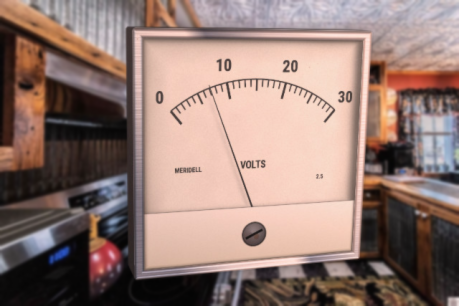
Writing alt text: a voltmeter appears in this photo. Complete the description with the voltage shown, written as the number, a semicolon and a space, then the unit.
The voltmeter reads 7; V
